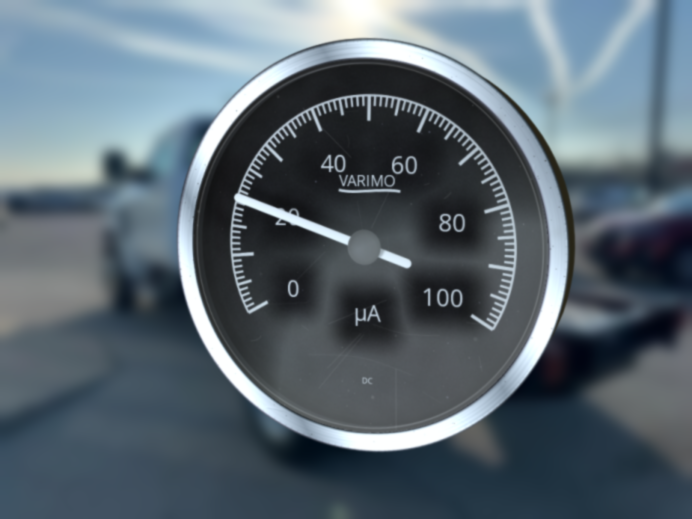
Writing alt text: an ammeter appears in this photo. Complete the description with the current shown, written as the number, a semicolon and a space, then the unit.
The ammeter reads 20; µA
